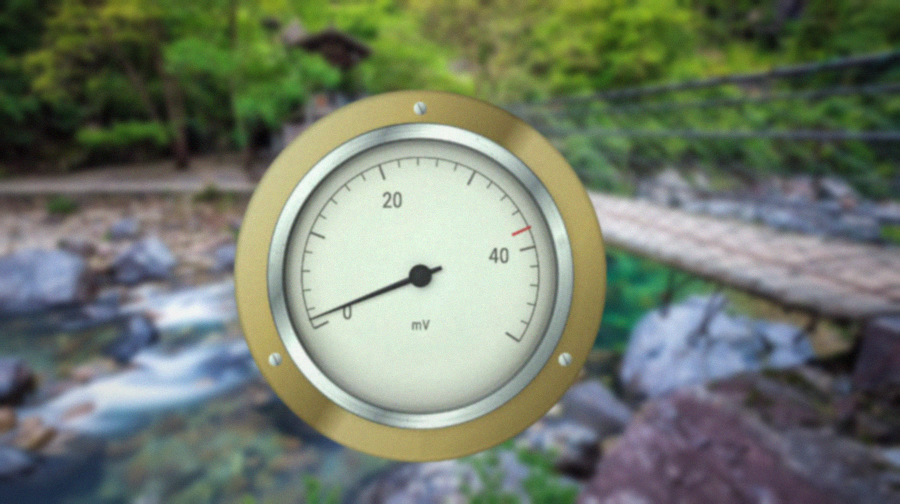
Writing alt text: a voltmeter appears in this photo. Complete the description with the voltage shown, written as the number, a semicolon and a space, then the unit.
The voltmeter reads 1; mV
